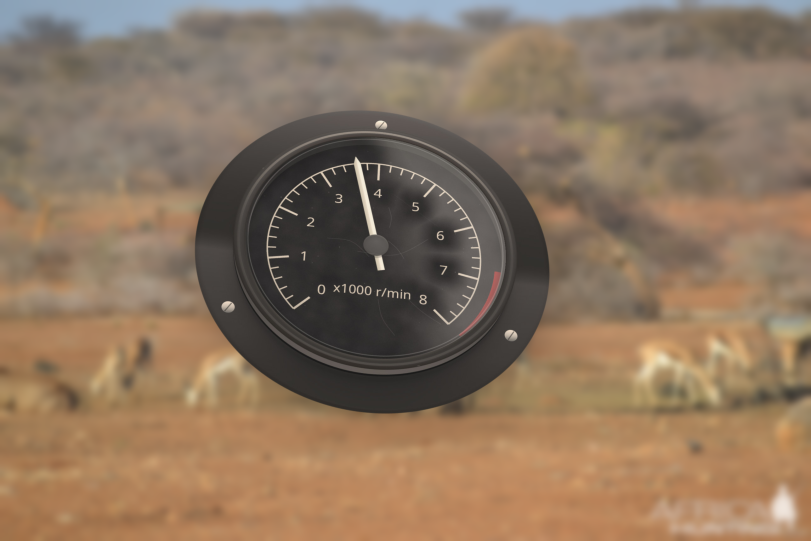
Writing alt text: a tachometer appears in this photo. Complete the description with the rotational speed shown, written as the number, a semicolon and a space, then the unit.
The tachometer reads 3600; rpm
